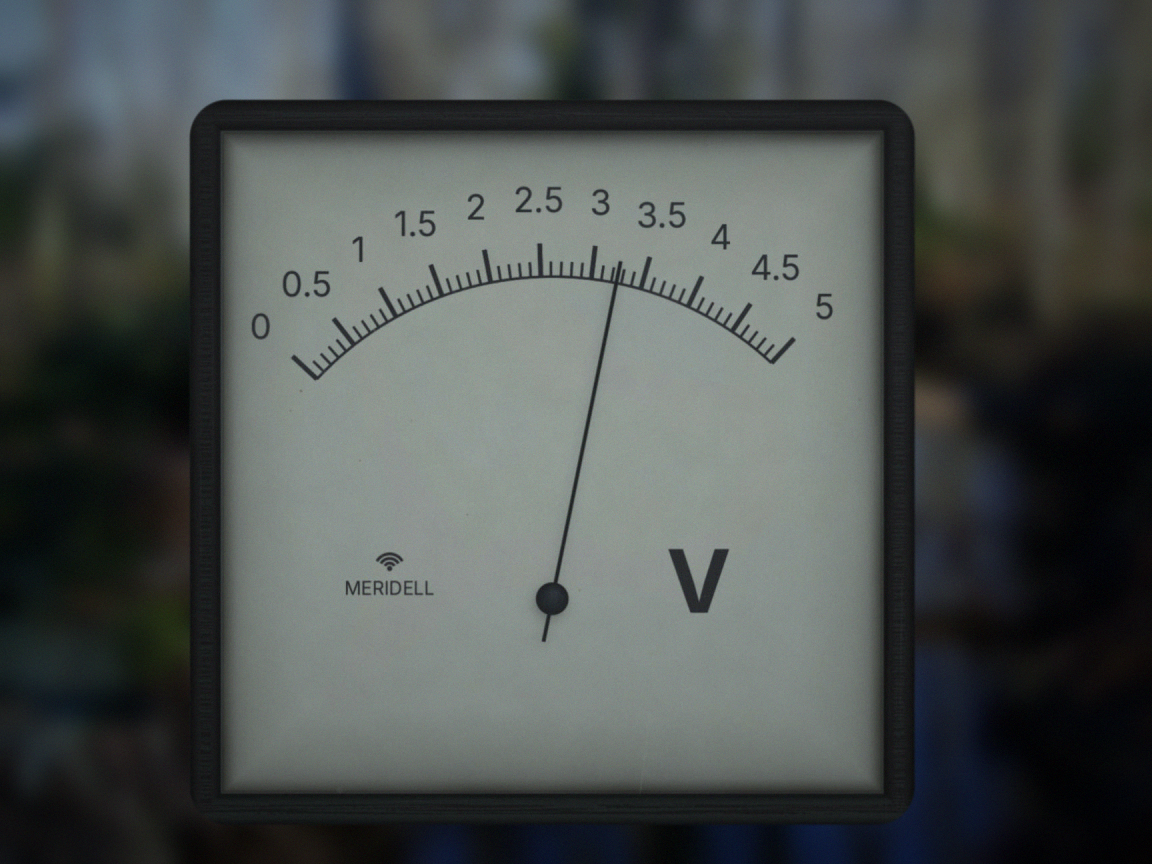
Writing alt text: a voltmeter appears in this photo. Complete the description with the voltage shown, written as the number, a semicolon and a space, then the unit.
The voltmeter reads 3.25; V
